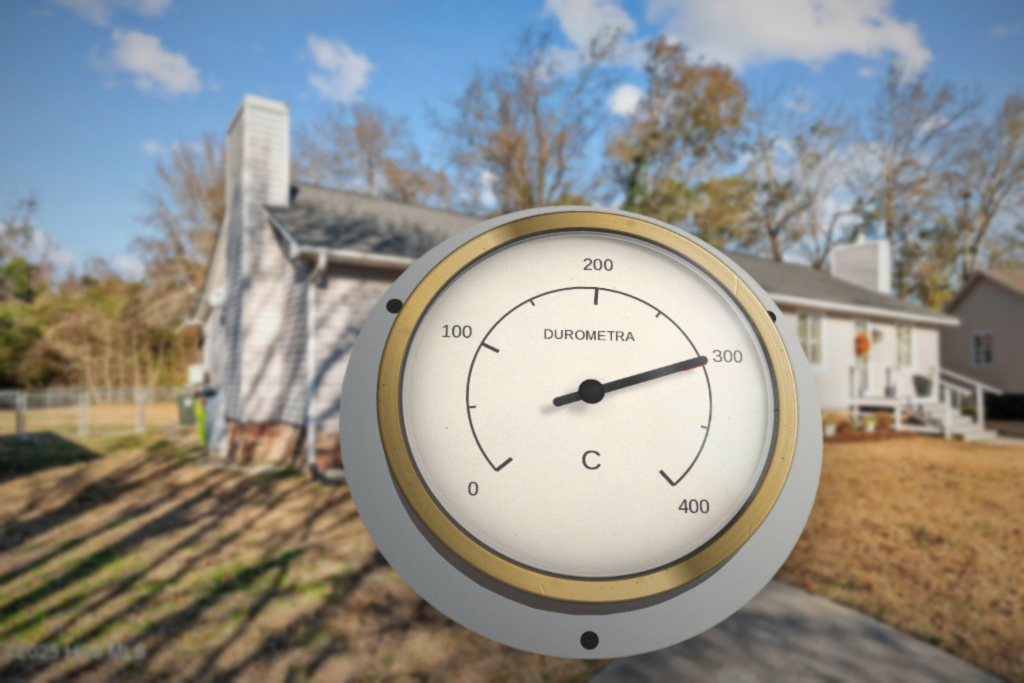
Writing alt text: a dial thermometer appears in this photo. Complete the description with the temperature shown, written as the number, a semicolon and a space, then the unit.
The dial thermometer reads 300; °C
